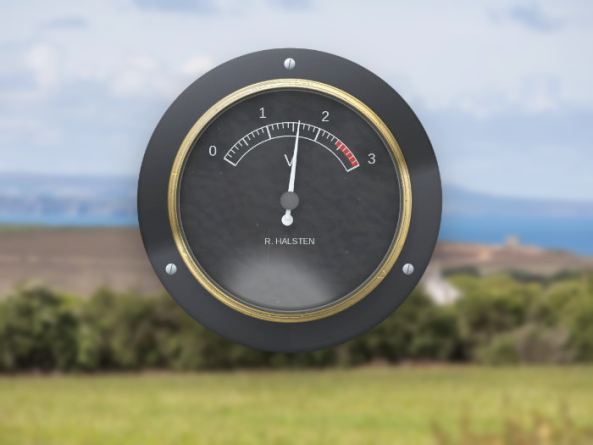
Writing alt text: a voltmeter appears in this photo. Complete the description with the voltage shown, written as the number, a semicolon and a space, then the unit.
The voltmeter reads 1.6; V
